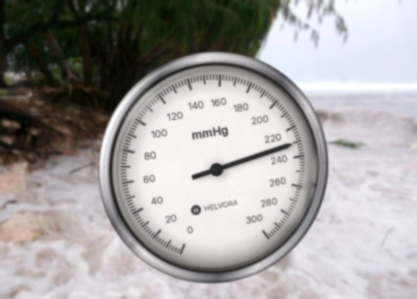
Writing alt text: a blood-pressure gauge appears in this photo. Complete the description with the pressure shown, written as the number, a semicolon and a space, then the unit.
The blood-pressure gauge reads 230; mmHg
